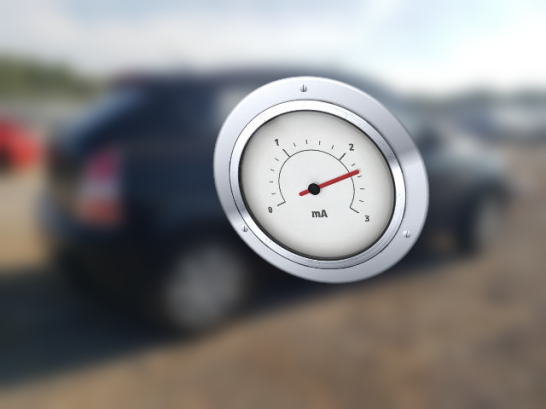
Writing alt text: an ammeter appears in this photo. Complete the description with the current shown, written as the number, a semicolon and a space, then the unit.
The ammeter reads 2.3; mA
